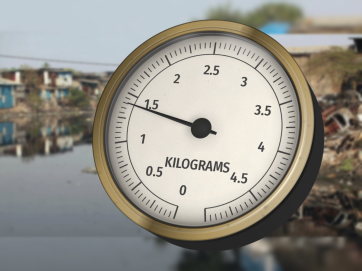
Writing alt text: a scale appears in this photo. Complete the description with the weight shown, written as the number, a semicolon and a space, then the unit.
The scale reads 1.4; kg
